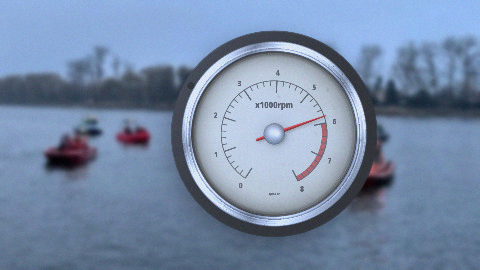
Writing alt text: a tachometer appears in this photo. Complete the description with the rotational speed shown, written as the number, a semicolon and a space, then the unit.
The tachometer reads 5800; rpm
